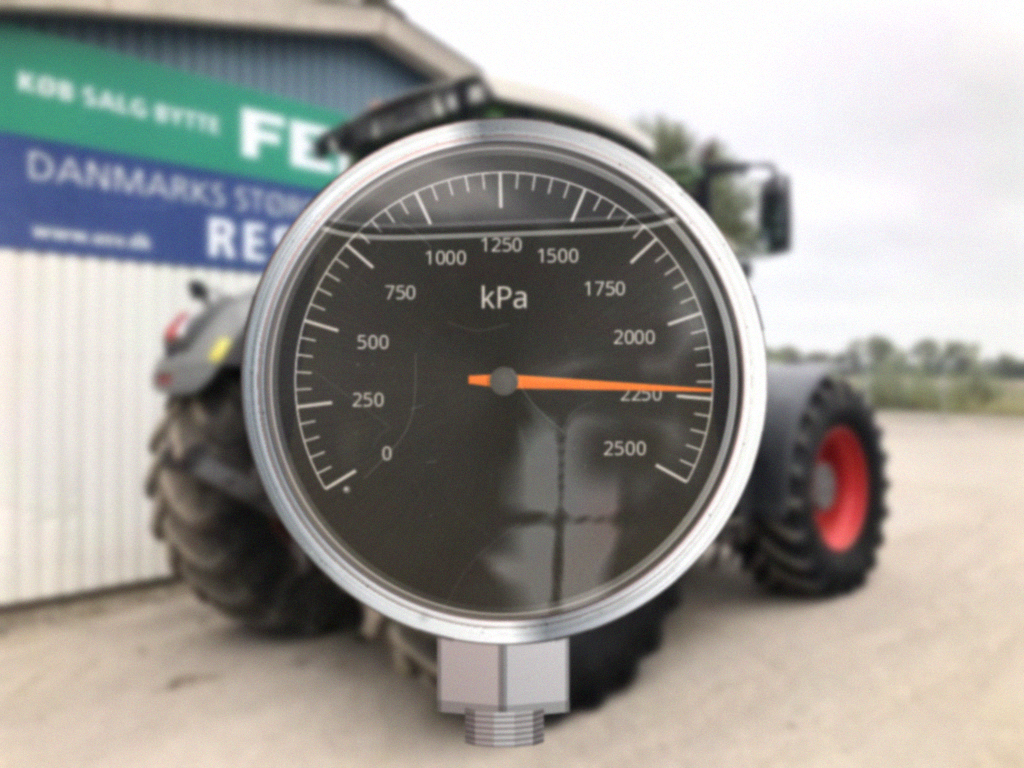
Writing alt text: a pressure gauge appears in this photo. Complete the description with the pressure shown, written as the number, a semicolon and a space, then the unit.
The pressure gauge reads 2225; kPa
